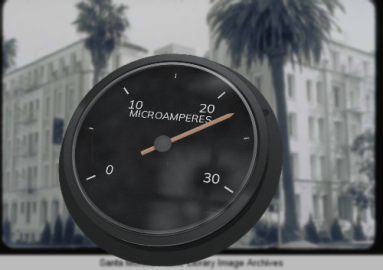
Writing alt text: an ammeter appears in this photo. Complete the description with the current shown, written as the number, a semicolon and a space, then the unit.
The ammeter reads 22.5; µA
